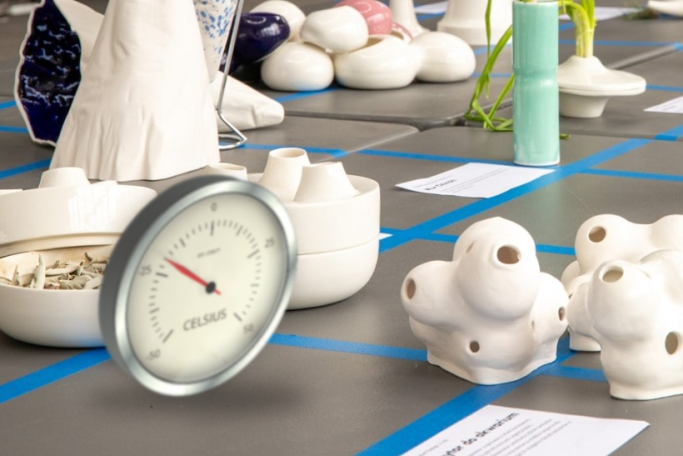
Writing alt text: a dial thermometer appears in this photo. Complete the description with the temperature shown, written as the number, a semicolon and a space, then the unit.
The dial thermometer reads -20; °C
